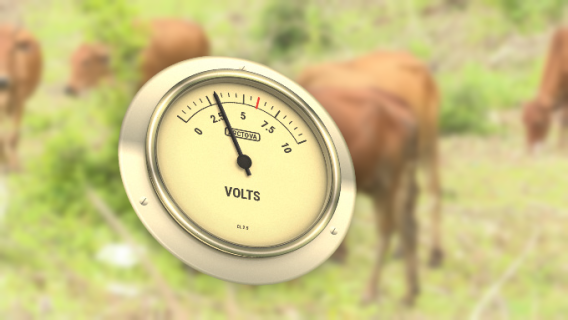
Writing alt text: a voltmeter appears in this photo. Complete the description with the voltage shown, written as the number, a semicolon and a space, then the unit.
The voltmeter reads 3; V
